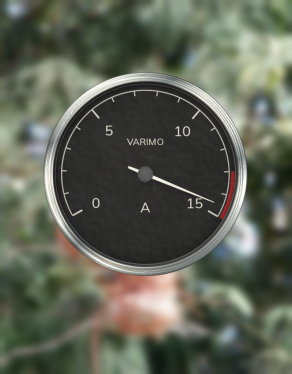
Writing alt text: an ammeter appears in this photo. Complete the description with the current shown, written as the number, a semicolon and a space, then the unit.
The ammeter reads 14.5; A
